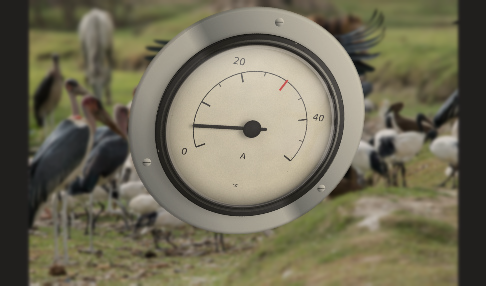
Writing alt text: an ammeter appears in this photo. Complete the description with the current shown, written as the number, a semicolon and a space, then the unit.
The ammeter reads 5; A
